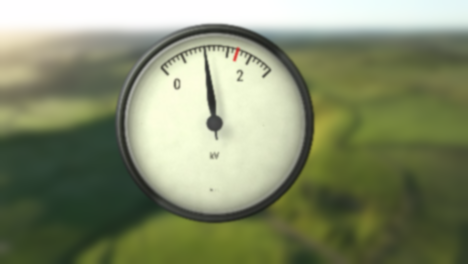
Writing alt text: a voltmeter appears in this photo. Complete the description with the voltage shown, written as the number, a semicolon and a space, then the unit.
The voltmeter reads 1; kV
